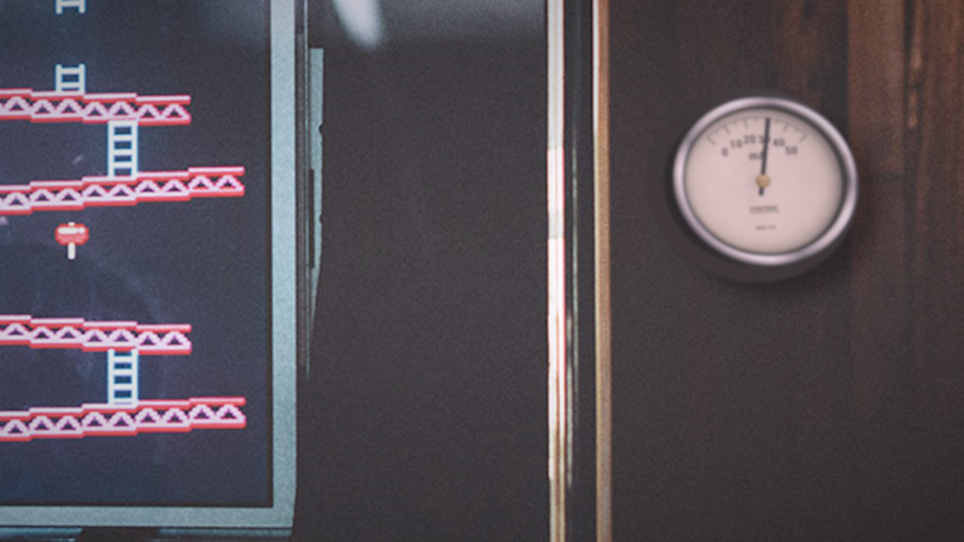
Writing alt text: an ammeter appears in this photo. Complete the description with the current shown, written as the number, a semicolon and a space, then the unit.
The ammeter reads 30; mA
